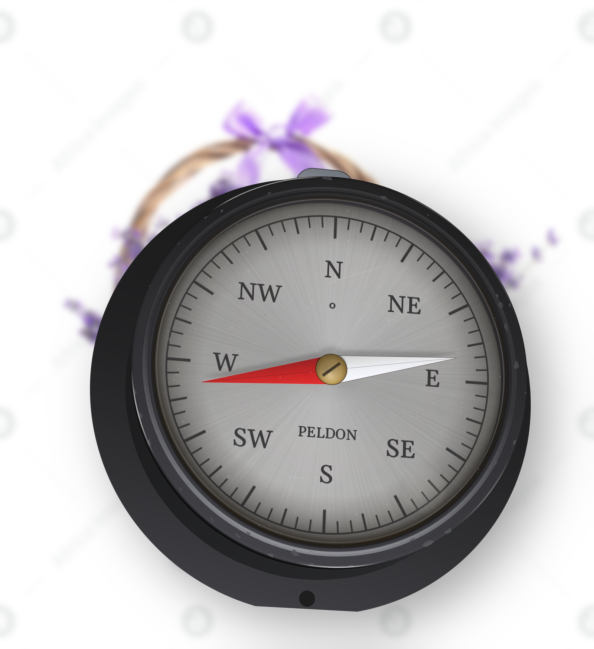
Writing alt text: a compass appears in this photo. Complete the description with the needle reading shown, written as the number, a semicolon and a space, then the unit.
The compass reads 260; °
